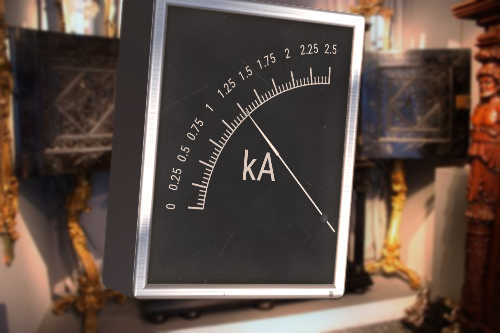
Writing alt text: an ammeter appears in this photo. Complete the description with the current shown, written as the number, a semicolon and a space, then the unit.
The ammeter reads 1.25; kA
